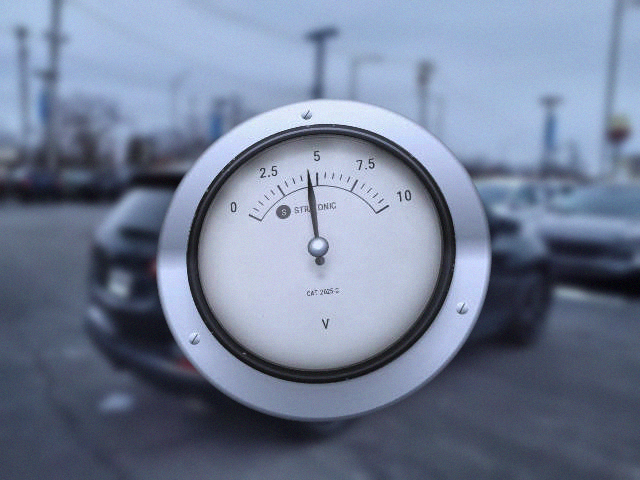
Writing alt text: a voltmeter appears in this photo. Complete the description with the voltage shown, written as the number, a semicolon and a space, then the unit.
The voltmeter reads 4.5; V
